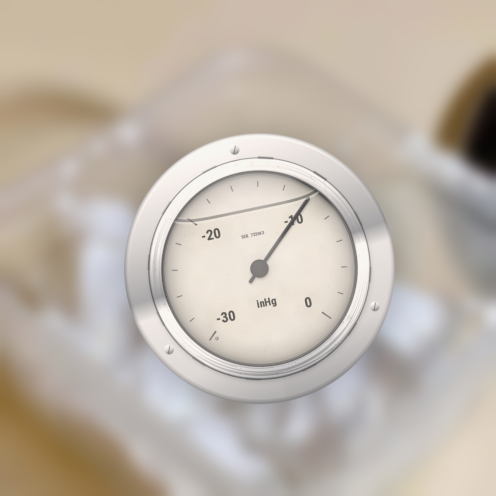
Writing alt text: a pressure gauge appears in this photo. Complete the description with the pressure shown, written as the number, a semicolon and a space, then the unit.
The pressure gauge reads -10; inHg
